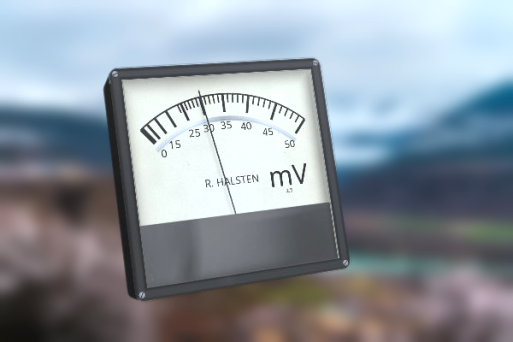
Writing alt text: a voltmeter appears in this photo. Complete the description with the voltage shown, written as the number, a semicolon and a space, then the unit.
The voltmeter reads 30; mV
